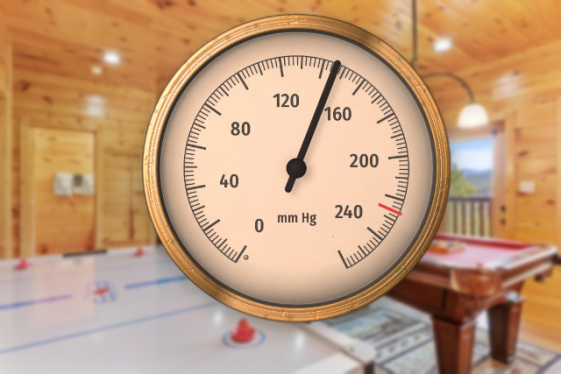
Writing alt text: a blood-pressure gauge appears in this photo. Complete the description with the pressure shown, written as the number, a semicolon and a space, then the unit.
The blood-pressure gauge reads 146; mmHg
